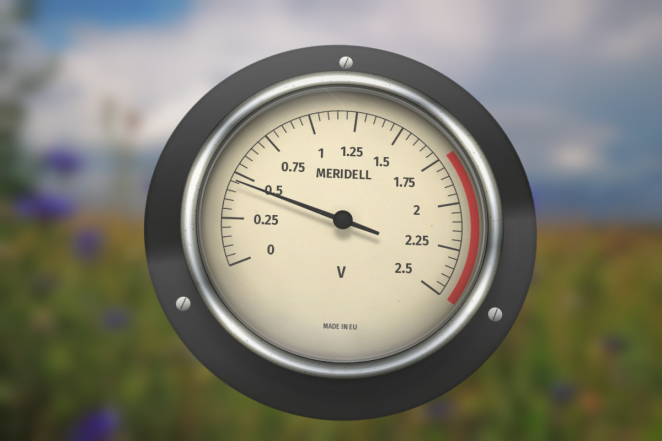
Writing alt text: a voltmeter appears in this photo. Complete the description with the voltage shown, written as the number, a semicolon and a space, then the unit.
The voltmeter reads 0.45; V
